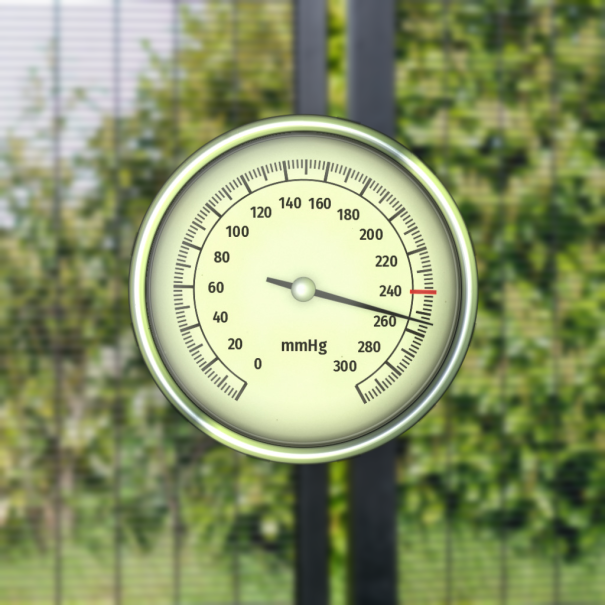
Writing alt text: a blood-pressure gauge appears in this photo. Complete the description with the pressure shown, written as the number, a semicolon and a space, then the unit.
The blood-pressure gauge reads 254; mmHg
